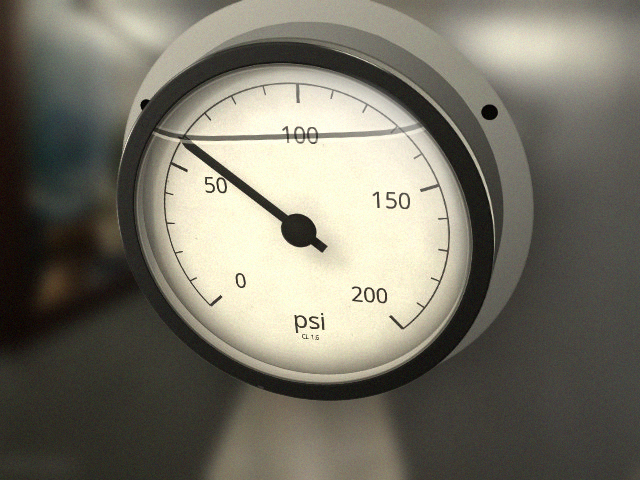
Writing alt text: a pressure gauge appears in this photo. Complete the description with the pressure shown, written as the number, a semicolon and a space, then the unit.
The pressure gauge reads 60; psi
